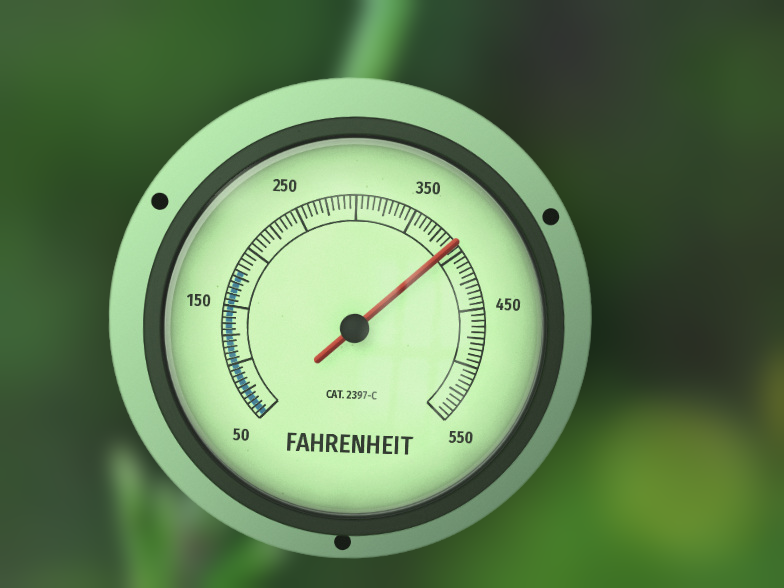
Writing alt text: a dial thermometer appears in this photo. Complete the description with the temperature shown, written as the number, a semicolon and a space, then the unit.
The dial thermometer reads 390; °F
